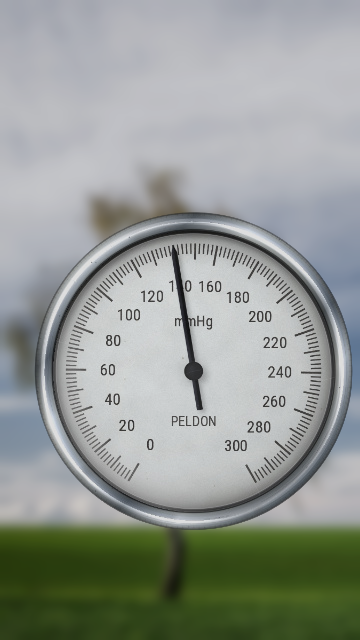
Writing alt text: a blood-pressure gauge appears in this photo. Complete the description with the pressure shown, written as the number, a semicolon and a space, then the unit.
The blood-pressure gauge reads 140; mmHg
